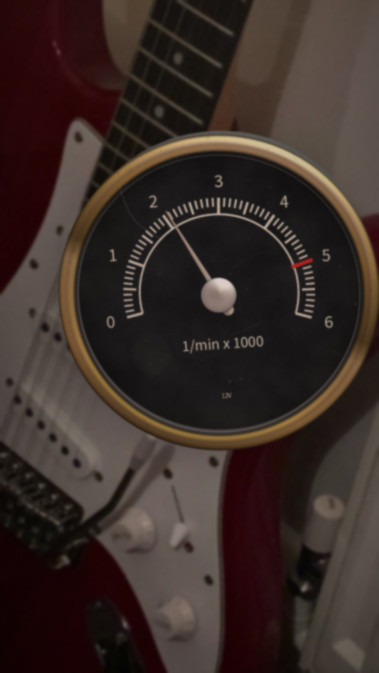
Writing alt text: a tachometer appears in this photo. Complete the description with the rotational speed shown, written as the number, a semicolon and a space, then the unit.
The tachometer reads 2100; rpm
